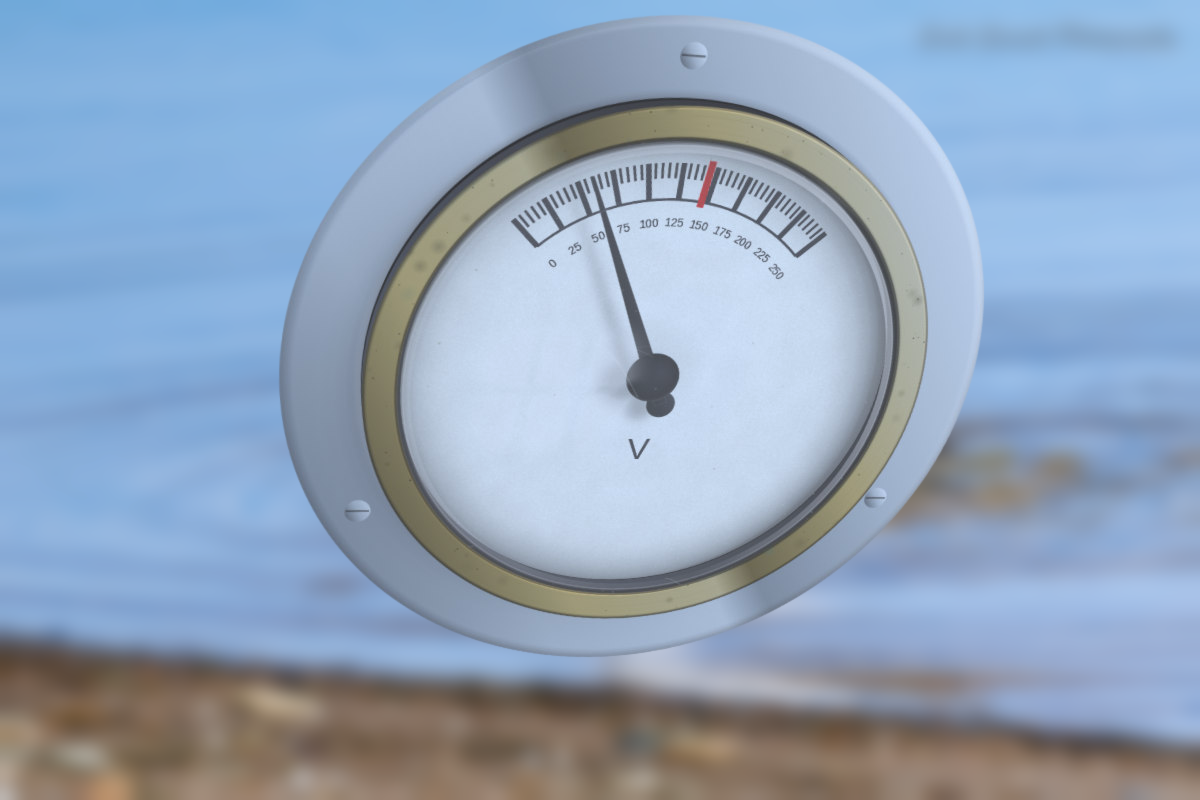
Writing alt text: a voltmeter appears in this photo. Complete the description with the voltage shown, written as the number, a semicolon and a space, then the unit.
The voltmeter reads 60; V
